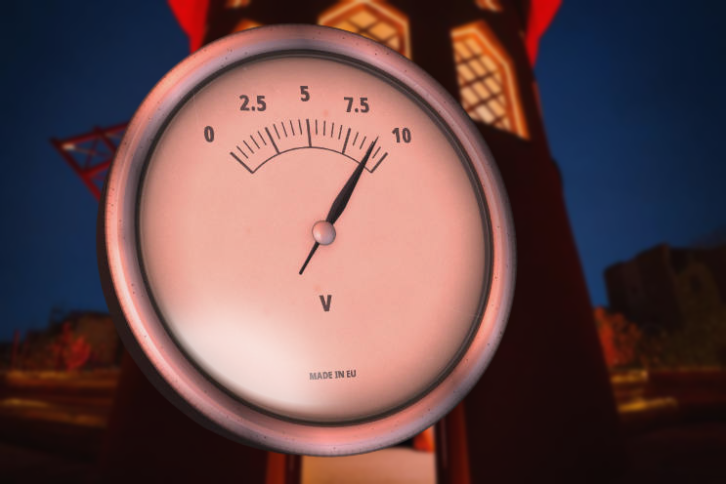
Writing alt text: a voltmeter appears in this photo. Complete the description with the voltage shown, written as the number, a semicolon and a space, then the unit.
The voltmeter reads 9; V
